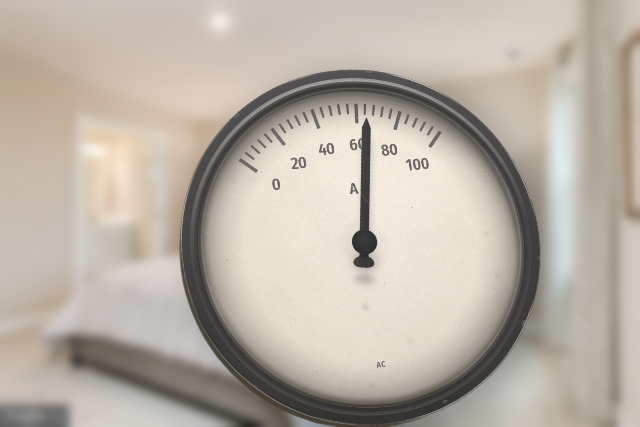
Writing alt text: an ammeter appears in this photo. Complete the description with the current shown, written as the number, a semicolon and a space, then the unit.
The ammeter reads 64; A
